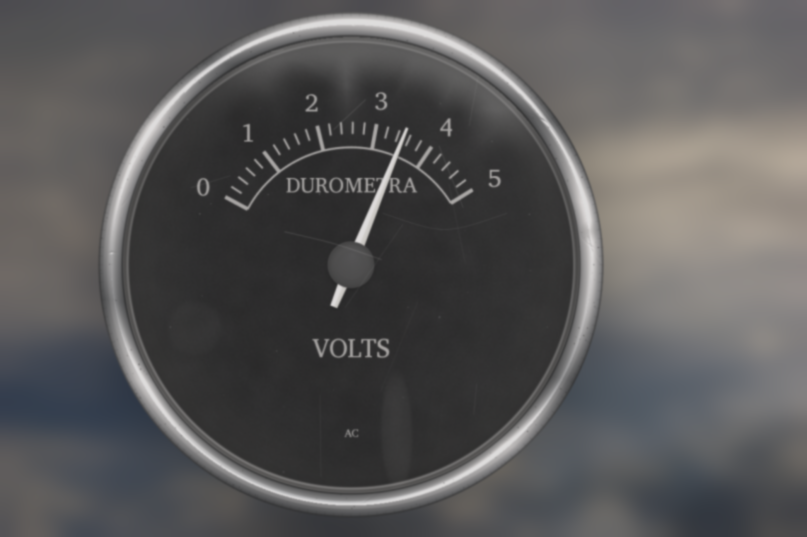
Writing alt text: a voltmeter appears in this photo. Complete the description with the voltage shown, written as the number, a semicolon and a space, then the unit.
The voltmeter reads 3.5; V
